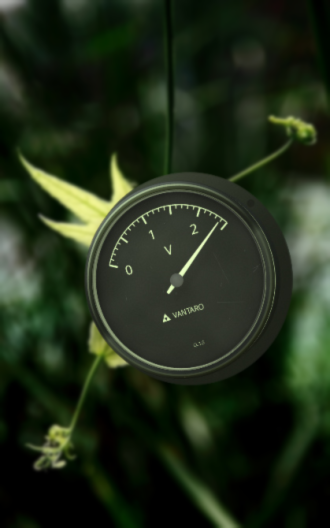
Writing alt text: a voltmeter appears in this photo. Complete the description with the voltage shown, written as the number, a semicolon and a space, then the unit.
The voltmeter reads 2.4; V
